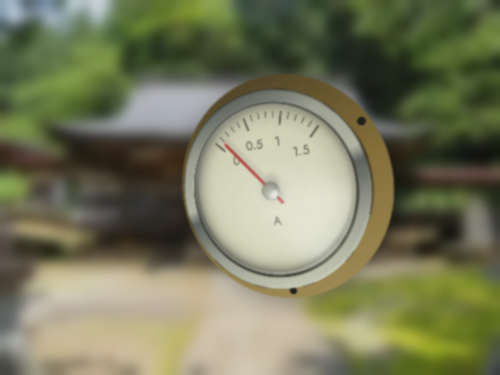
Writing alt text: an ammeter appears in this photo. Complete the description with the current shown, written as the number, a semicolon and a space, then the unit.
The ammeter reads 0.1; A
